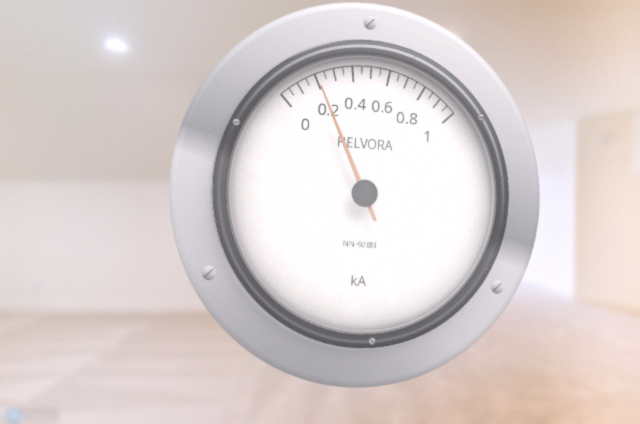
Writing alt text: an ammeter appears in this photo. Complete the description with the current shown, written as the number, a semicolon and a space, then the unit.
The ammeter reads 0.2; kA
